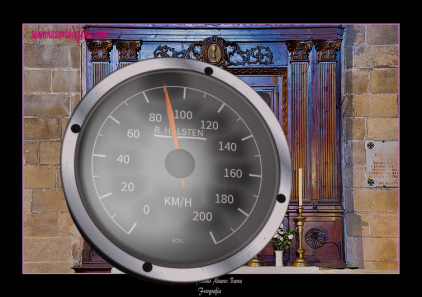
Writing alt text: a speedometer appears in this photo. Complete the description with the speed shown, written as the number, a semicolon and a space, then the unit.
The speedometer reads 90; km/h
